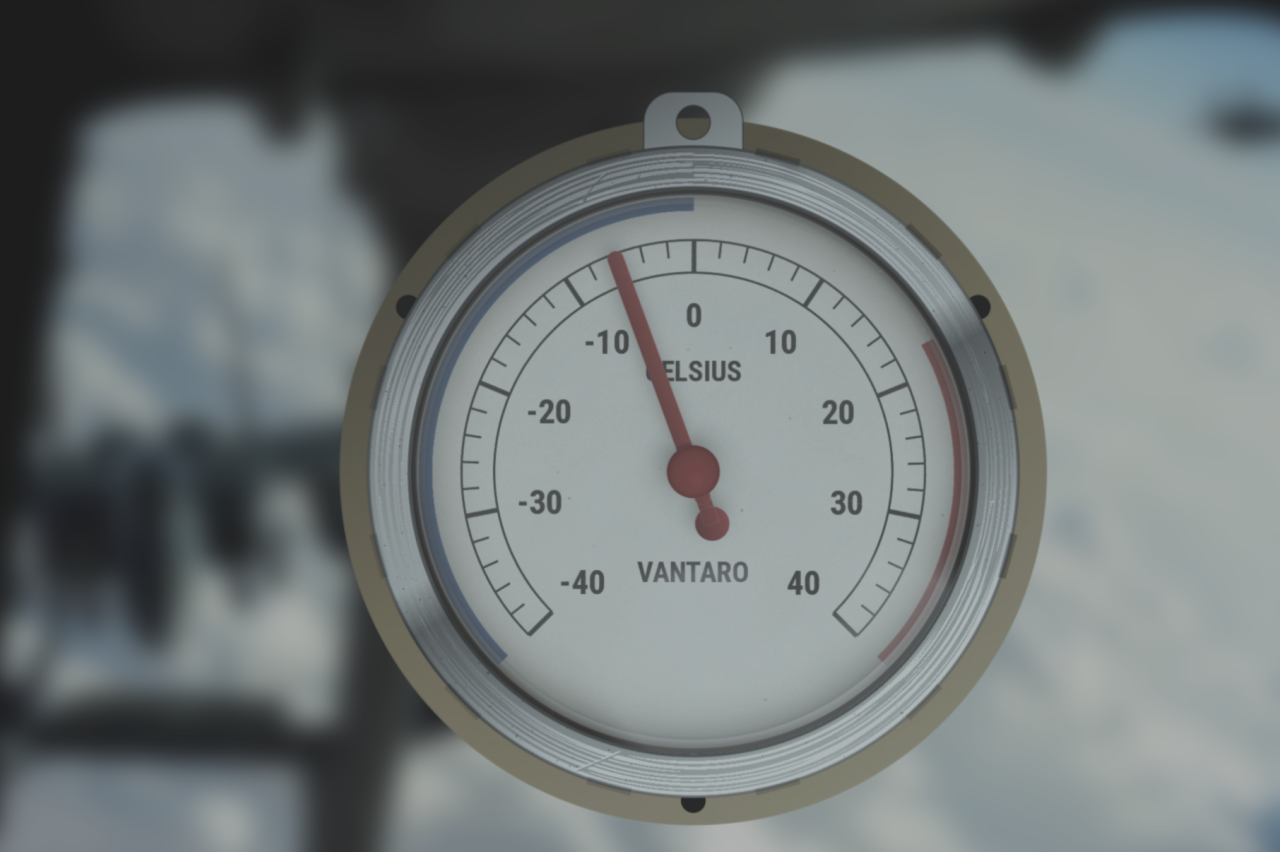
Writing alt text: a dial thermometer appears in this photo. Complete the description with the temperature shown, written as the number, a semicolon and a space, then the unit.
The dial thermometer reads -6; °C
